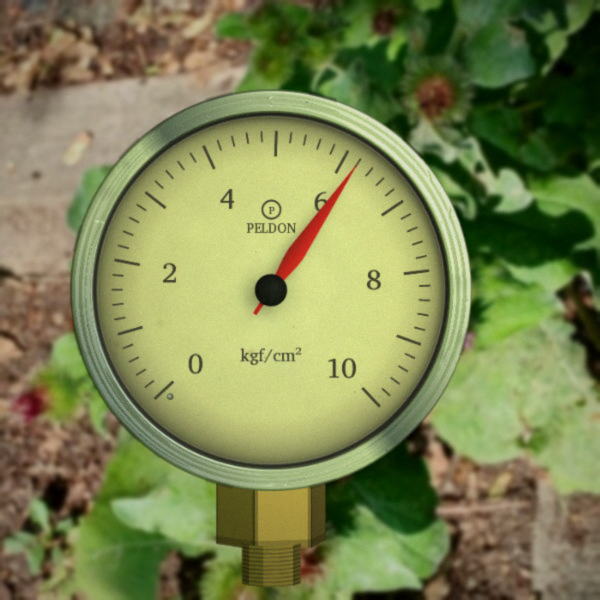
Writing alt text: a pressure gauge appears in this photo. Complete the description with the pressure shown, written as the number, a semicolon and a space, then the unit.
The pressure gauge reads 6.2; kg/cm²
